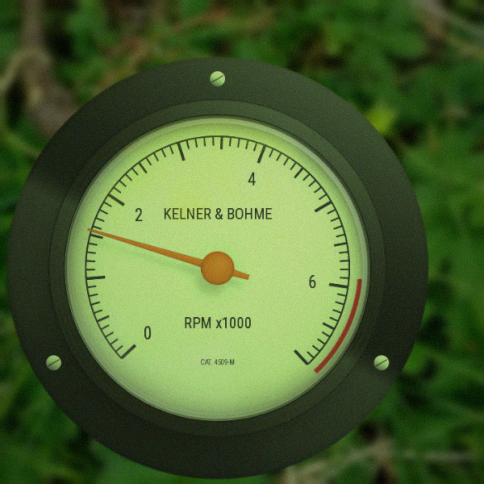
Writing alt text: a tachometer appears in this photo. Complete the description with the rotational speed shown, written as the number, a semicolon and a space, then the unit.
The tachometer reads 1550; rpm
